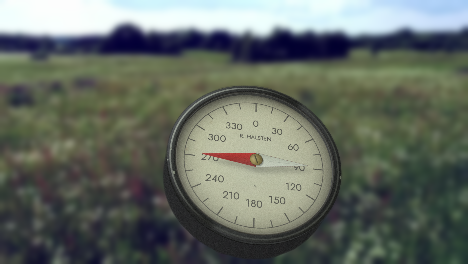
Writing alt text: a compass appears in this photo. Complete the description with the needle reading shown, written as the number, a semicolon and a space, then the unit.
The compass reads 270; °
